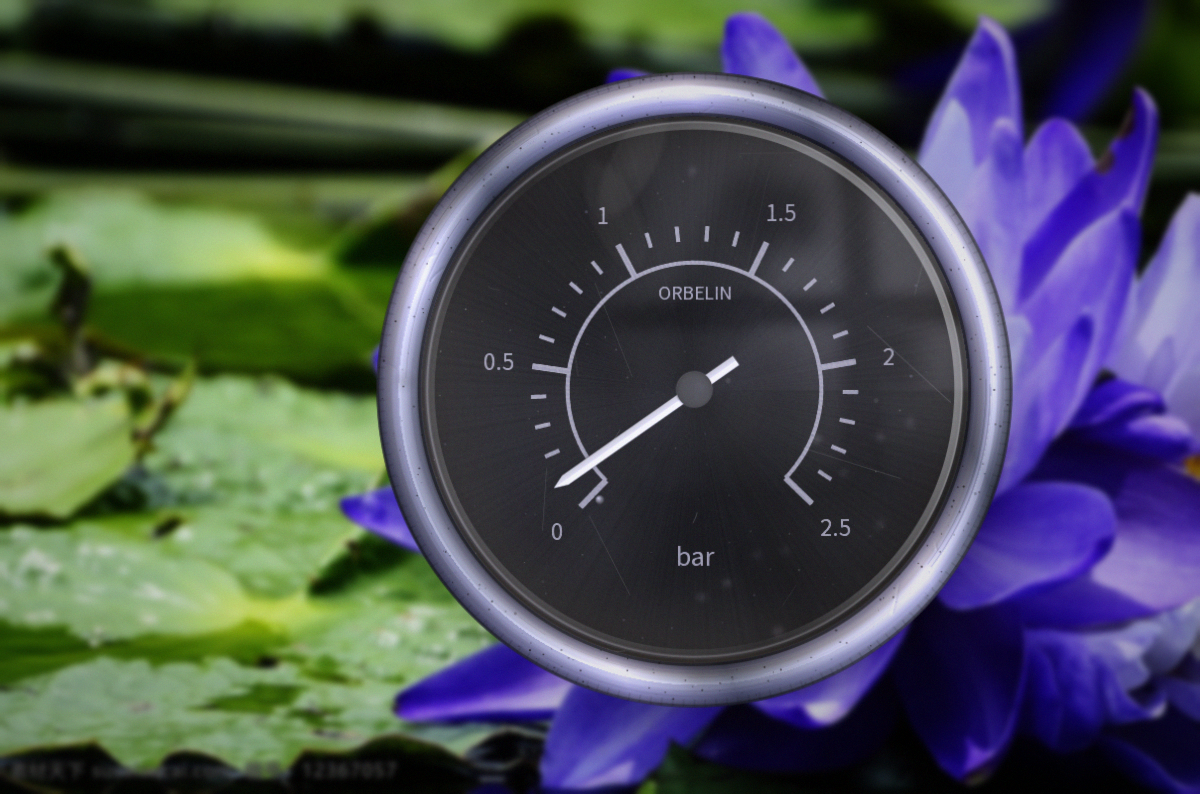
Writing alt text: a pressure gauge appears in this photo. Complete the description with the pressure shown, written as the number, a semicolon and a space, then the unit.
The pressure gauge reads 0.1; bar
